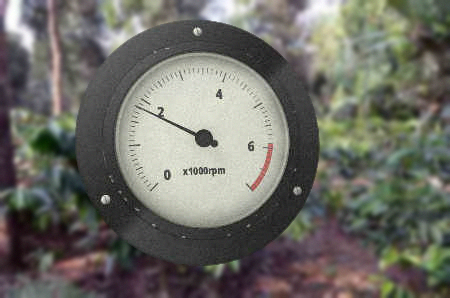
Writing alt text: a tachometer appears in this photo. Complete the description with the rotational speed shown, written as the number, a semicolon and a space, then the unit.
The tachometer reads 1800; rpm
